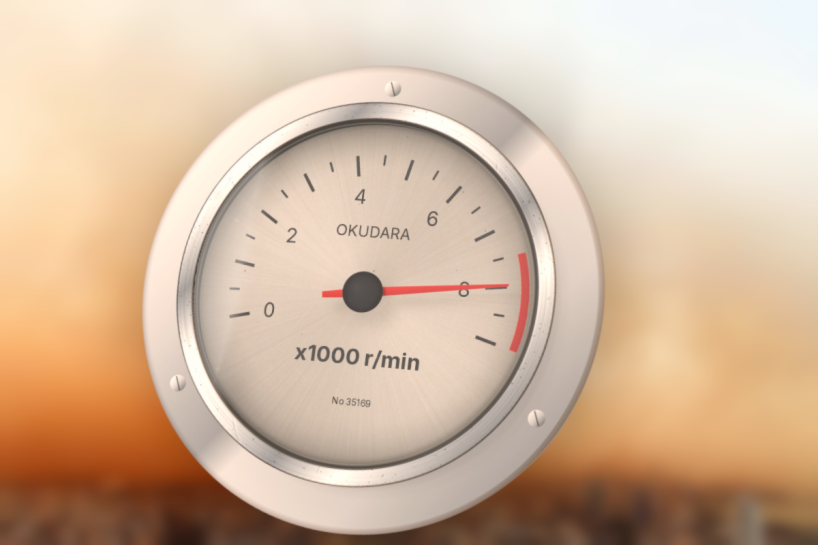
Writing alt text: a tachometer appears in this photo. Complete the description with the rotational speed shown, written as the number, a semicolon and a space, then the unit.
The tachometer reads 8000; rpm
